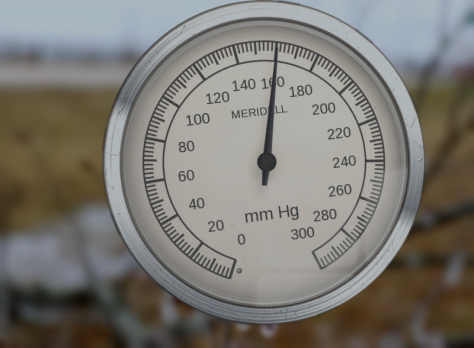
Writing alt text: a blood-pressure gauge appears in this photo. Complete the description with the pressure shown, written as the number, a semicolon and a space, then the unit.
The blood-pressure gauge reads 160; mmHg
